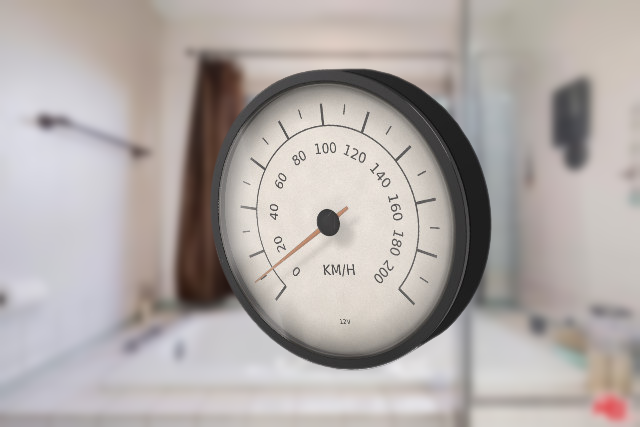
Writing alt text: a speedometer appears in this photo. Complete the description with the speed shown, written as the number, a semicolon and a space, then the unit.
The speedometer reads 10; km/h
